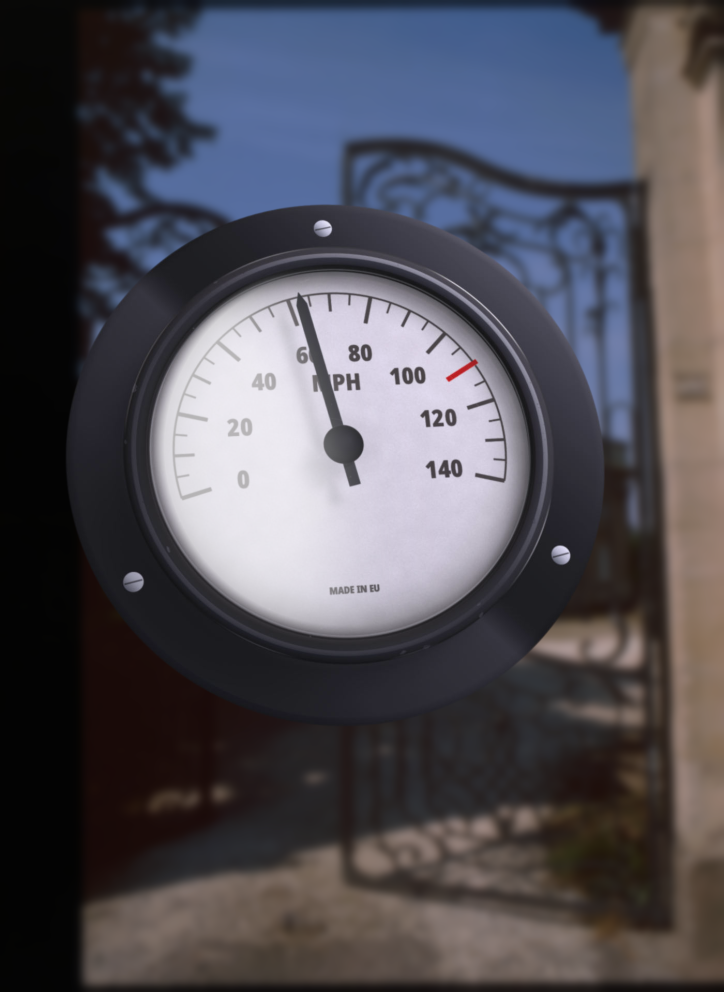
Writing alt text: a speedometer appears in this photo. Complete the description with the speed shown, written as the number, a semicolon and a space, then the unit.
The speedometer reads 62.5; mph
